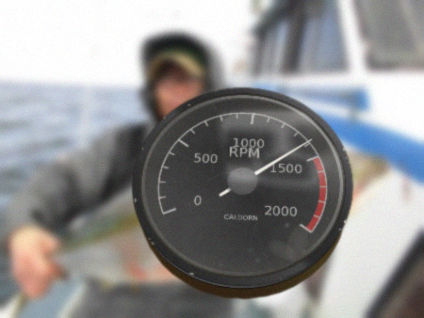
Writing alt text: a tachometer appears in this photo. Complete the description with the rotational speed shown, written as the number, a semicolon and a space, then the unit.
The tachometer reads 1400; rpm
